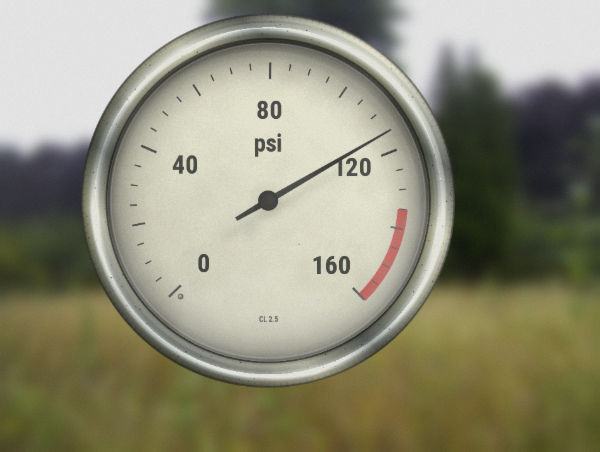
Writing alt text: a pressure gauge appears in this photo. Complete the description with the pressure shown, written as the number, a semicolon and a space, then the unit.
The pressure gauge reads 115; psi
